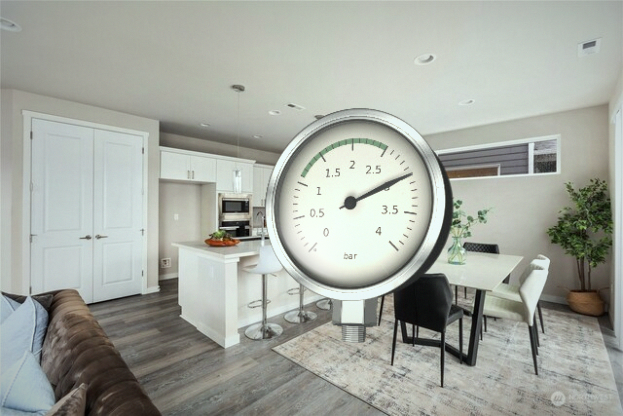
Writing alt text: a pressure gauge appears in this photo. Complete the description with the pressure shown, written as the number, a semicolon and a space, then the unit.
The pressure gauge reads 3; bar
